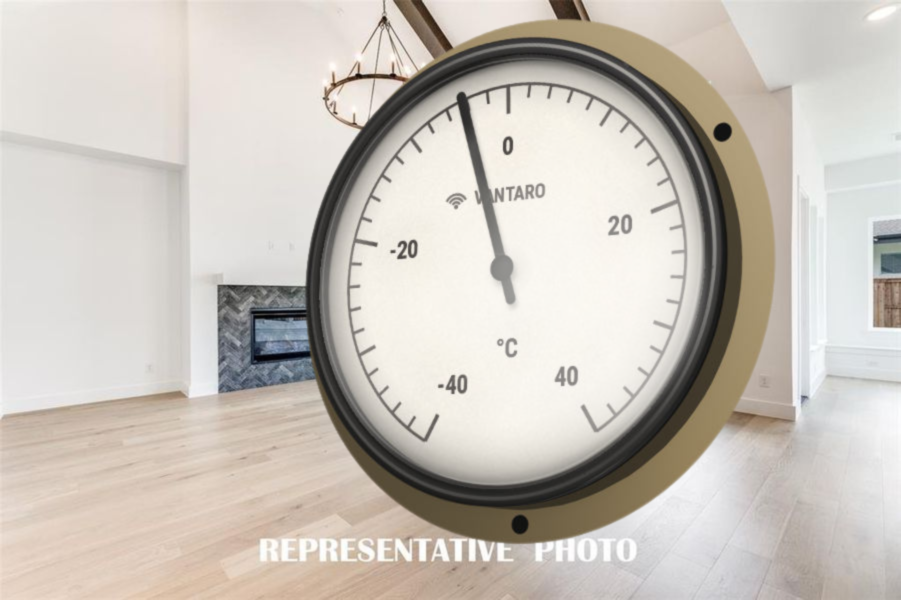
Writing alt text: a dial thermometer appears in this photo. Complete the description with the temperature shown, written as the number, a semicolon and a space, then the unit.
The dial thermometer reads -4; °C
